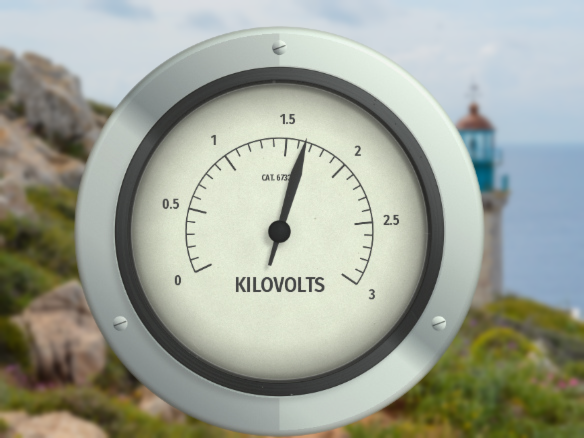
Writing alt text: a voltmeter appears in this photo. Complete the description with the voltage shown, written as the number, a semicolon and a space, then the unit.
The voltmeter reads 1.65; kV
